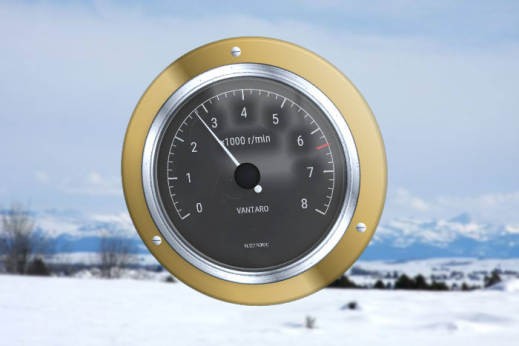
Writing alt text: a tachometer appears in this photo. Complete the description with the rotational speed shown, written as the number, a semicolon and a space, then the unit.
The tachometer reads 2800; rpm
